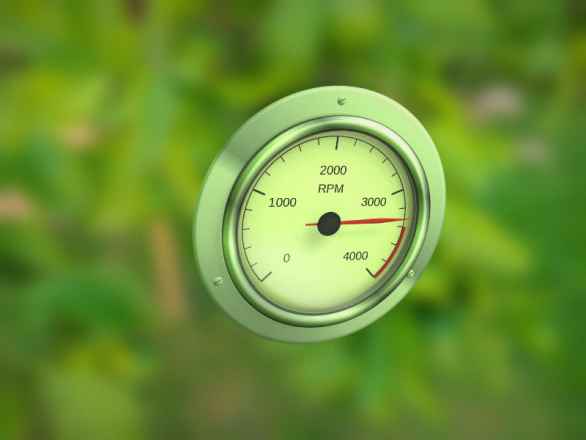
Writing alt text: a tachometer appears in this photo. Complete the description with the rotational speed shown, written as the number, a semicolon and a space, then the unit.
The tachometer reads 3300; rpm
